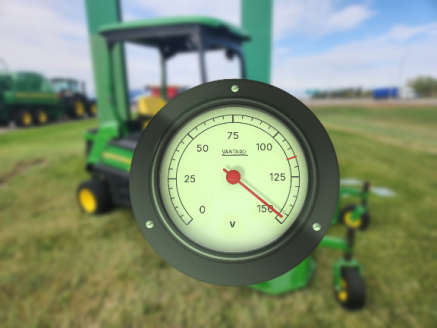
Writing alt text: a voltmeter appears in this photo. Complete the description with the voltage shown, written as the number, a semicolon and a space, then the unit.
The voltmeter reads 147.5; V
